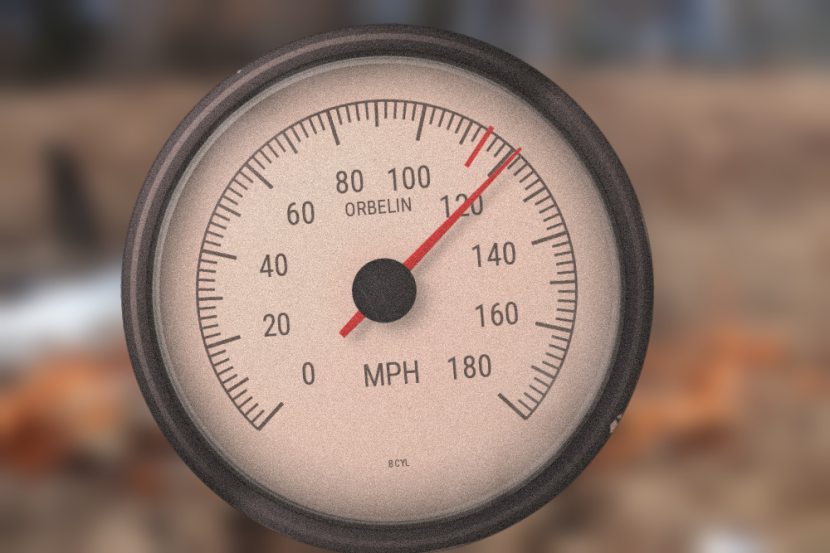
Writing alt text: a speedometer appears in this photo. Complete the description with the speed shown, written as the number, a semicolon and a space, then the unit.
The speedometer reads 121; mph
